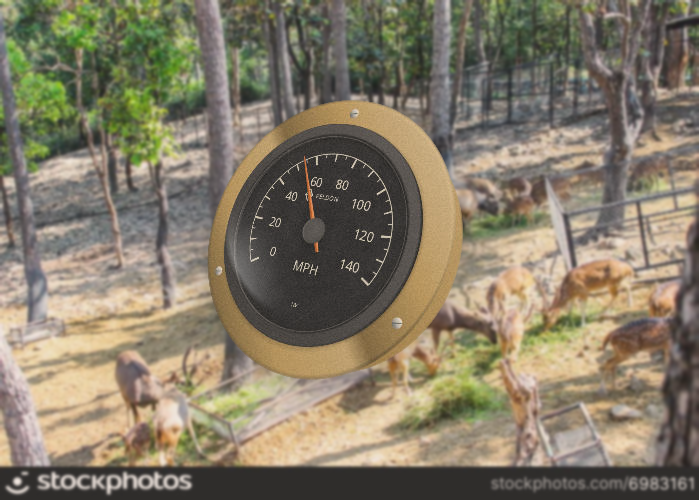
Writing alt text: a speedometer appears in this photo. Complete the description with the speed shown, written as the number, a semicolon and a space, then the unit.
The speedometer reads 55; mph
